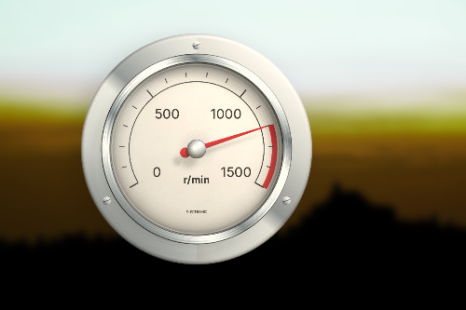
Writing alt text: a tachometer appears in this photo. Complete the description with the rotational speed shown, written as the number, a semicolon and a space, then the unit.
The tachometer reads 1200; rpm
